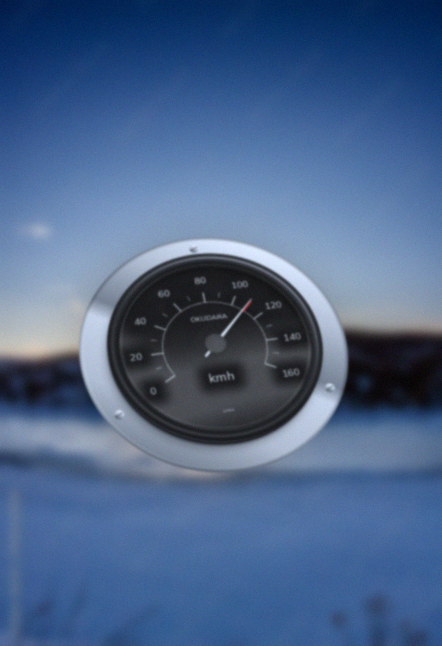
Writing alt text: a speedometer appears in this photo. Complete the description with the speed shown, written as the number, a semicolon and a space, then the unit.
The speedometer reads 110; km/h
